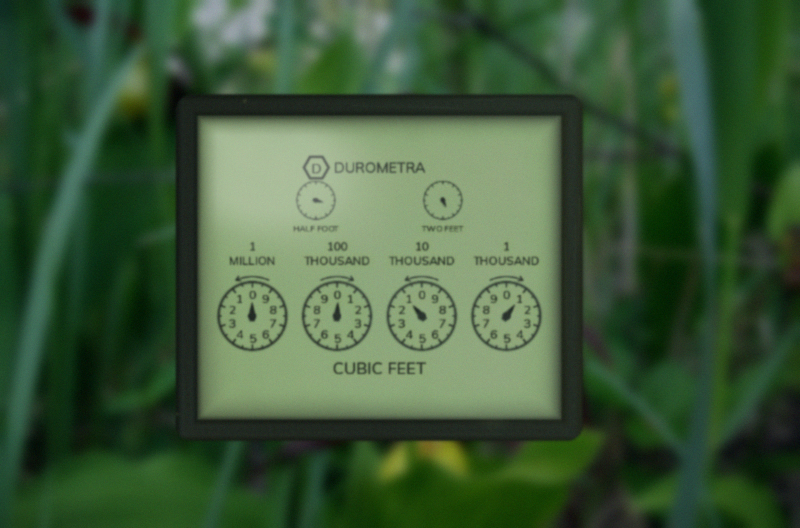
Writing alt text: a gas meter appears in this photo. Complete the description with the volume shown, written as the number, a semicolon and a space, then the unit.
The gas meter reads 1100; ft³
